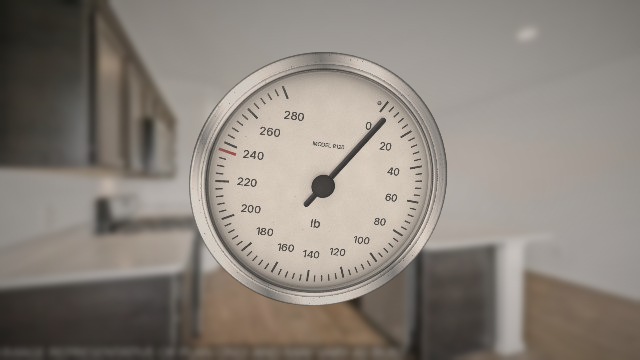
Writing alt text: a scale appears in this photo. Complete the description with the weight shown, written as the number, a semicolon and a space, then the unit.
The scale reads 4; lb
